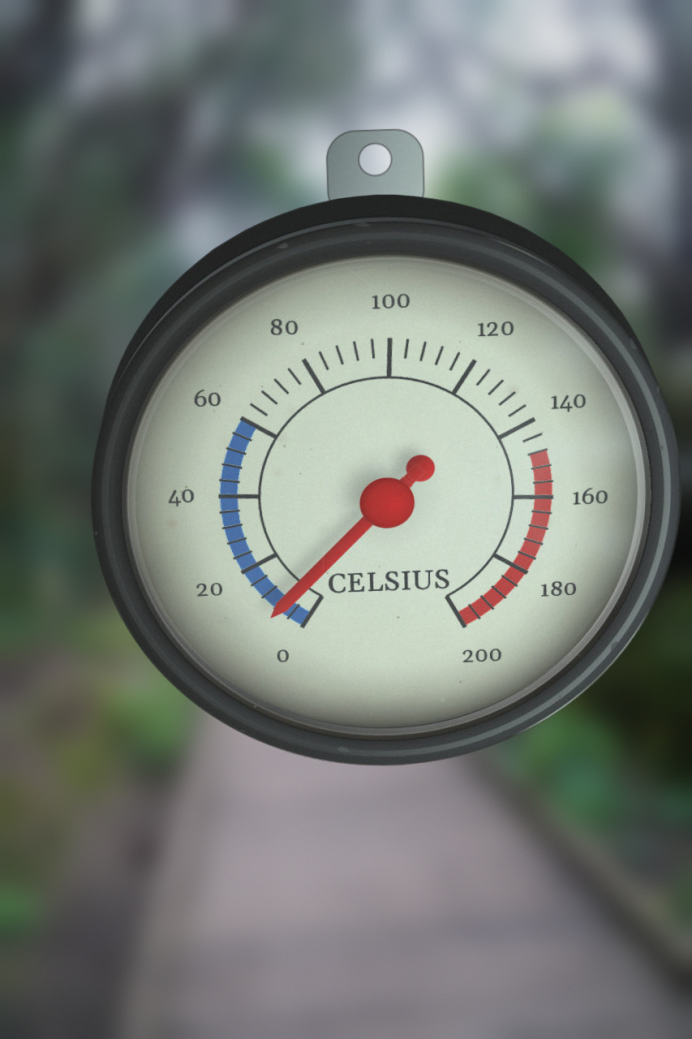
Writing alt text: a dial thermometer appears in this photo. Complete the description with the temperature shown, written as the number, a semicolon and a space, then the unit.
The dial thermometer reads 8; °C
